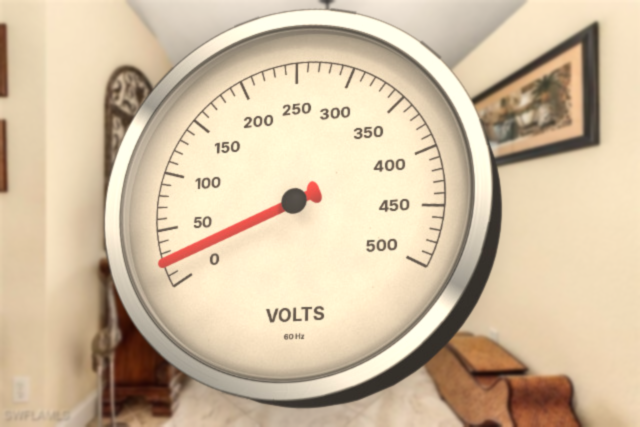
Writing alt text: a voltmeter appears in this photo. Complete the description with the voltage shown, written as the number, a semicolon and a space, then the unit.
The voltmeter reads 20; V
